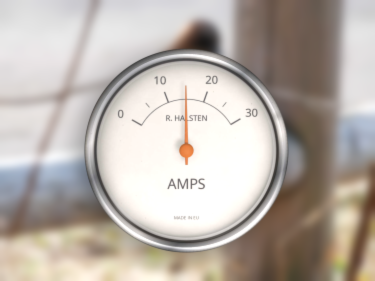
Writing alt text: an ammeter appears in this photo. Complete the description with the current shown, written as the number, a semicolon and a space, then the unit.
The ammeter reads 15; A
